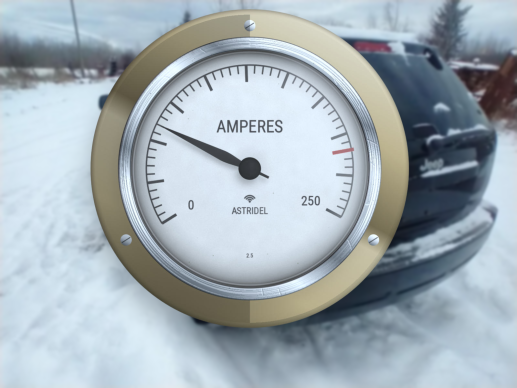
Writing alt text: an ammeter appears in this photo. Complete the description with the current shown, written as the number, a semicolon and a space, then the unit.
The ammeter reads 60; A
